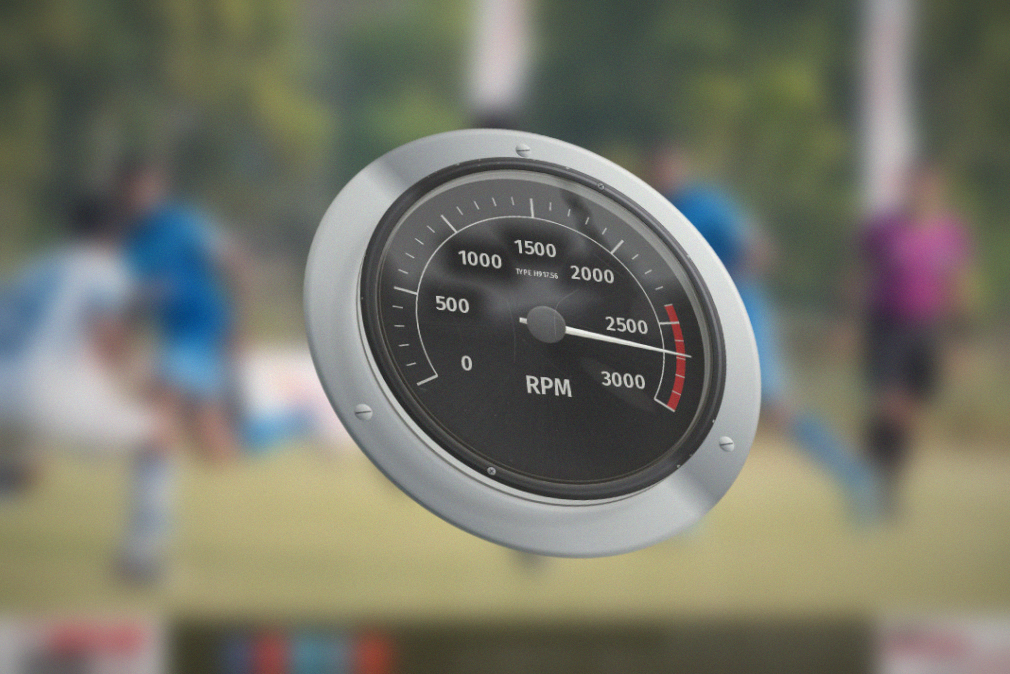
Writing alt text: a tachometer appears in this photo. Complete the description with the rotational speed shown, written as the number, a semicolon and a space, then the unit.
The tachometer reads 2700; rpm
